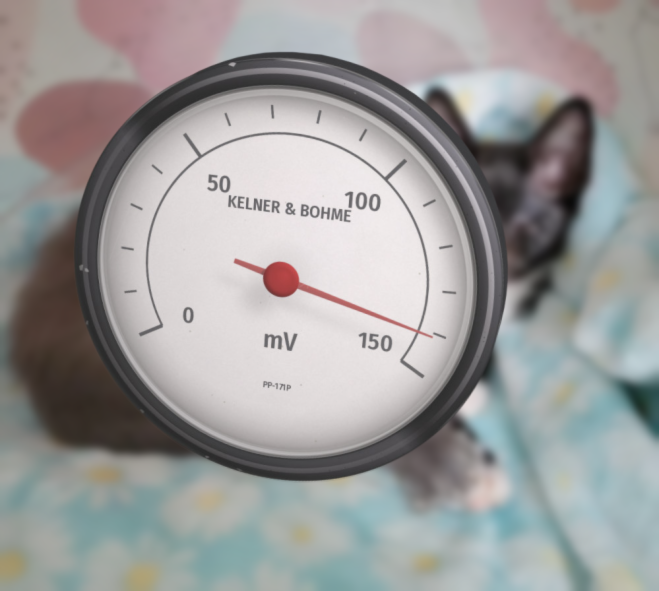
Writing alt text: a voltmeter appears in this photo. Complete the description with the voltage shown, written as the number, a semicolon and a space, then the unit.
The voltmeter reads 140; mV
